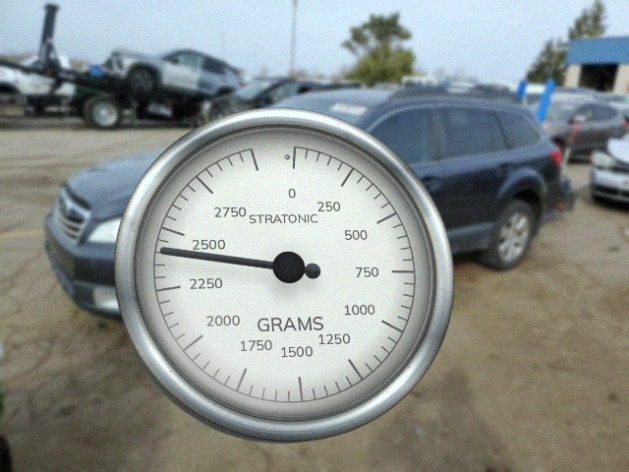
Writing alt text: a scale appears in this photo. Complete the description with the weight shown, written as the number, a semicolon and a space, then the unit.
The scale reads 2400; g
